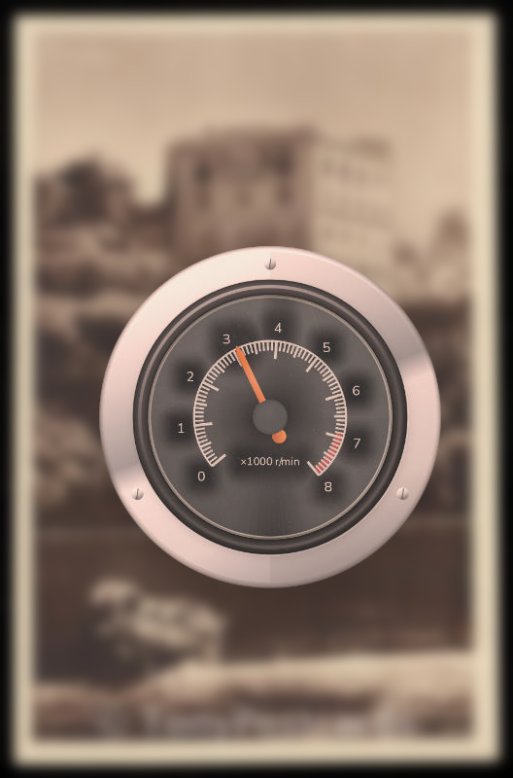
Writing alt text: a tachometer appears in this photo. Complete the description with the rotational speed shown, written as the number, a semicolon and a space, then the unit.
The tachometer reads 3100; rpm
